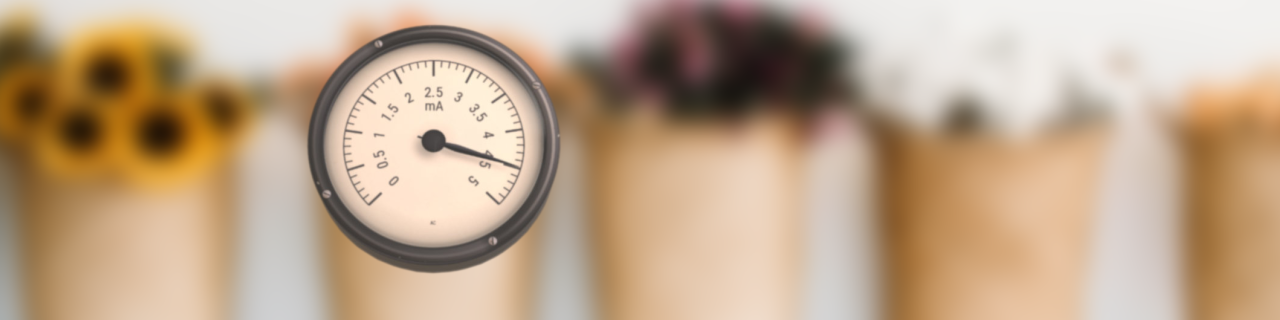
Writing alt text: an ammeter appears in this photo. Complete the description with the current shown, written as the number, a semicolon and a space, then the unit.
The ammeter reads 4.5; mA
